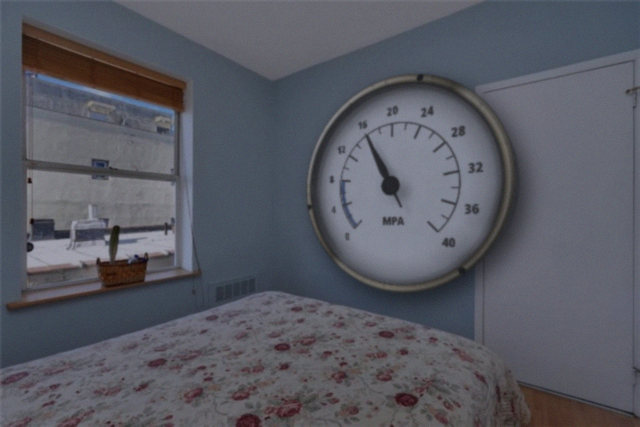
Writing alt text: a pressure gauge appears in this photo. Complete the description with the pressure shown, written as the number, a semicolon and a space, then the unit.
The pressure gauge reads 16; MPa
